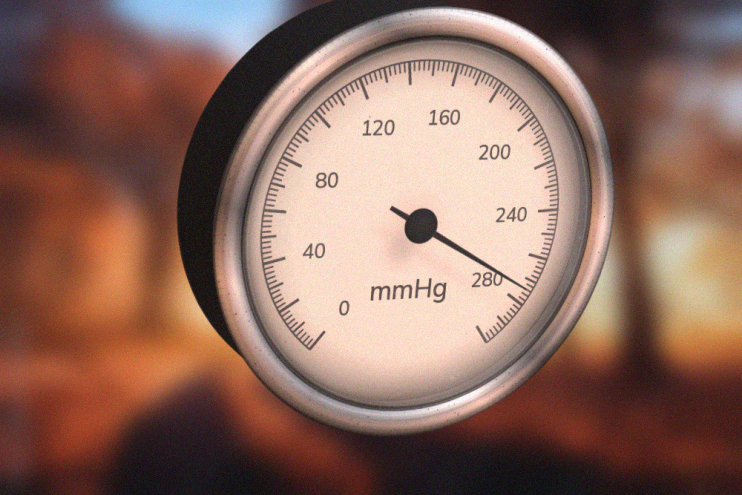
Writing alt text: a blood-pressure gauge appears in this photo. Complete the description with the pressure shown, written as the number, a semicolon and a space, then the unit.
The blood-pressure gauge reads 274; mmHg
